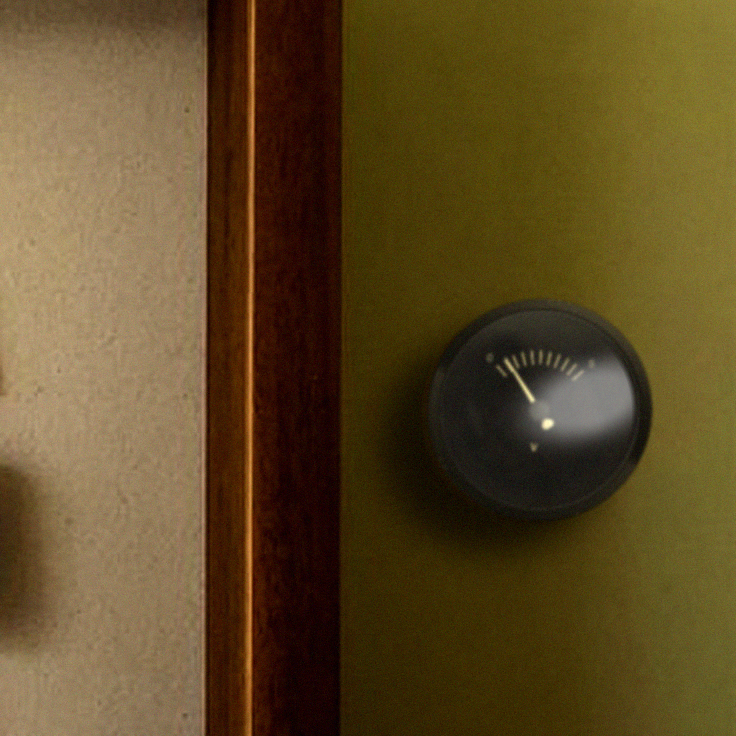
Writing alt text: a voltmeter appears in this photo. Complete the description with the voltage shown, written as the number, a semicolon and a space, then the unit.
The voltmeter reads 0.5; V
